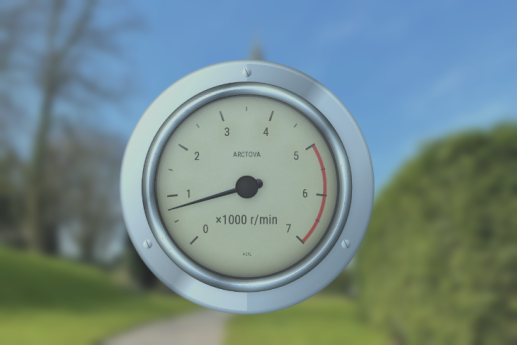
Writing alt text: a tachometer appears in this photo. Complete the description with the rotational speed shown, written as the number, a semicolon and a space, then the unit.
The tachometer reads 750; rpm
